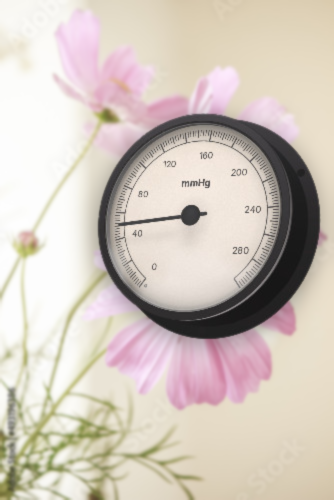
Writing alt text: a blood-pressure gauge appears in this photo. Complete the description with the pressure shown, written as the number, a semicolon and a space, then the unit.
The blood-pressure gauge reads 50; mmHg
